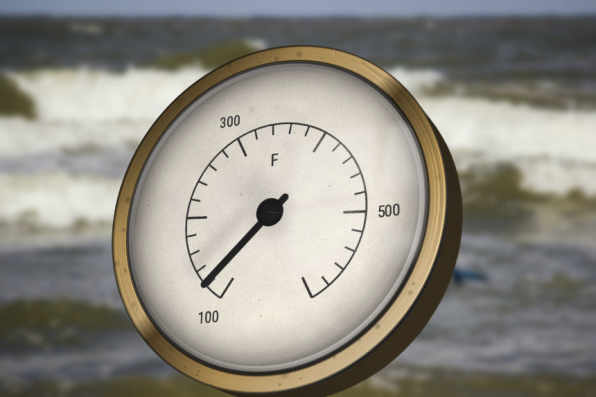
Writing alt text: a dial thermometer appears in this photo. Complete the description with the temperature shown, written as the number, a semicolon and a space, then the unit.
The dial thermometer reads 120; °F
